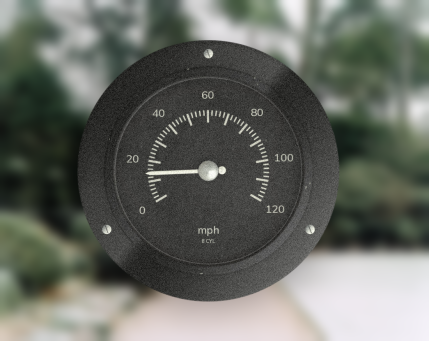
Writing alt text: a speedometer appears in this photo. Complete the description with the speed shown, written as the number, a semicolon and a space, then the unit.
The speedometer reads 14; mph
